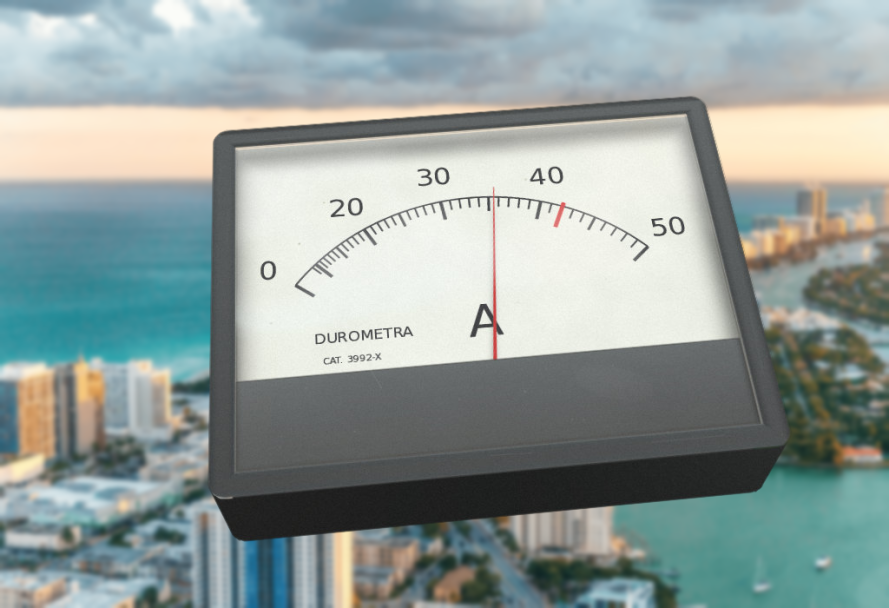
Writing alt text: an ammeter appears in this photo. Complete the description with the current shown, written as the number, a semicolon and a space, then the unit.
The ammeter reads 35.5; A
